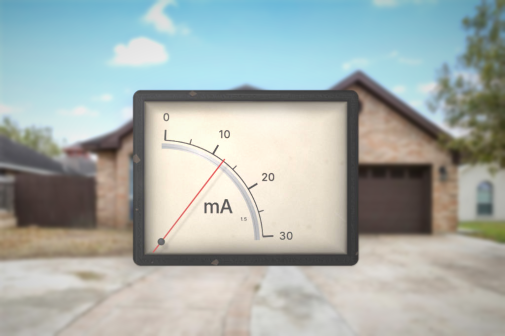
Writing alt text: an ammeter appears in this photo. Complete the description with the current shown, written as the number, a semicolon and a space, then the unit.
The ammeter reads 12.5; mA
